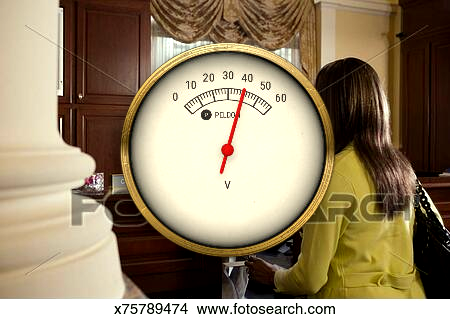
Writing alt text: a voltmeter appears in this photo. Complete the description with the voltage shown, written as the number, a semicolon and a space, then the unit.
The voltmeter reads 40; V
